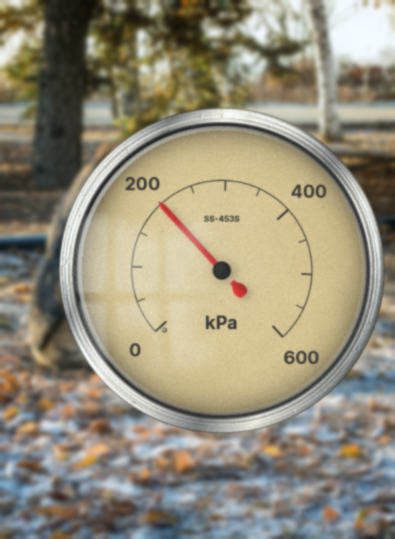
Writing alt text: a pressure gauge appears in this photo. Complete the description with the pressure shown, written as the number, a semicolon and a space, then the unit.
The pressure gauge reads 200; kPa
